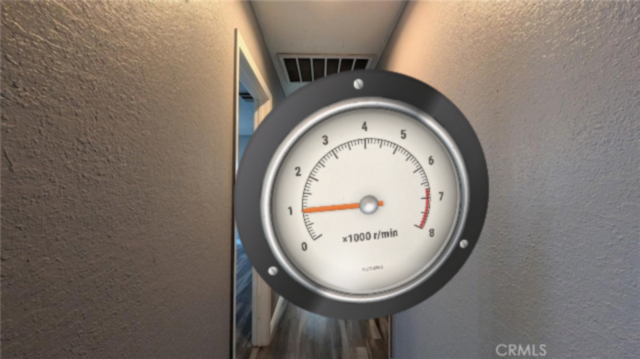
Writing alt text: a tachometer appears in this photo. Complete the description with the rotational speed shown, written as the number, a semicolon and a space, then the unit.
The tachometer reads 1000; rpm
